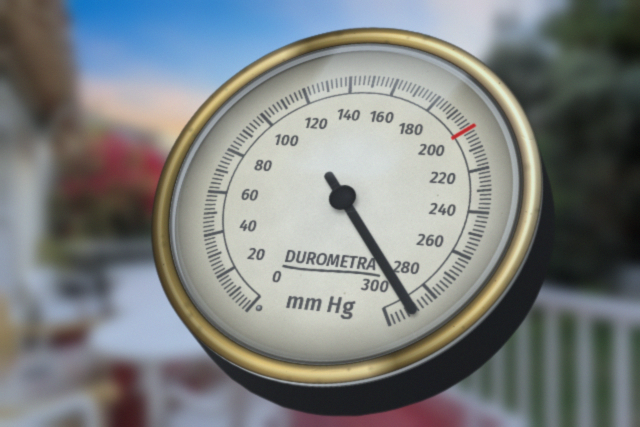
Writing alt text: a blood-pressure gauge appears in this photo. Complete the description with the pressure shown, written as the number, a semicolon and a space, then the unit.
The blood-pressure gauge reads 290; mmHg
